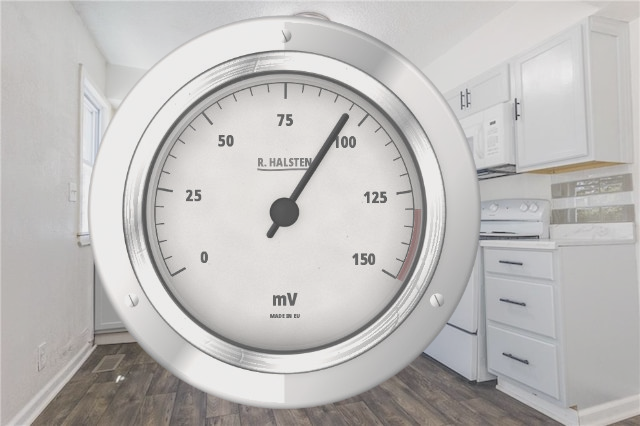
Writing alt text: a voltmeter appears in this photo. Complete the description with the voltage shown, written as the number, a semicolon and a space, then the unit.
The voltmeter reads 95; mV
